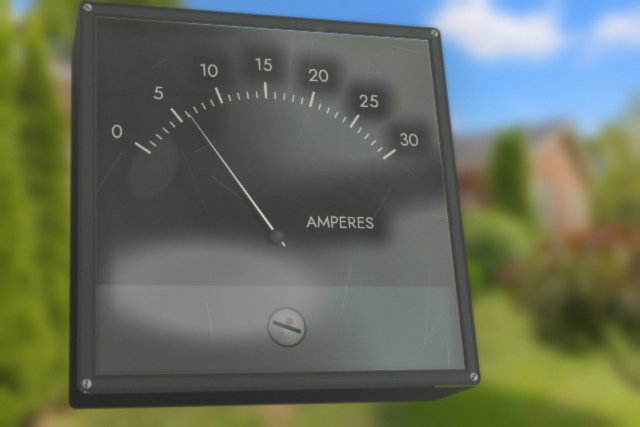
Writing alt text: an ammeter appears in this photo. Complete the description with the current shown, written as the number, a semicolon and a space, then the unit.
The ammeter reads 6; A
